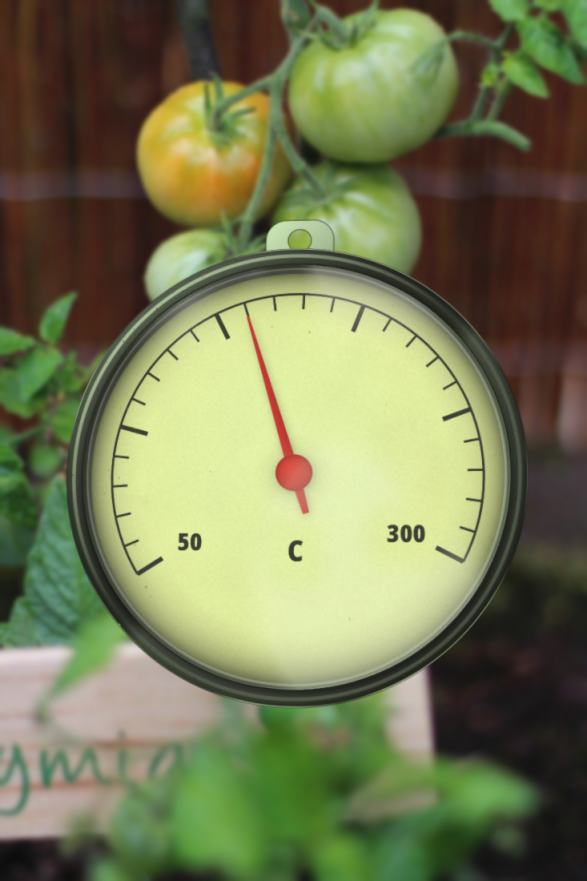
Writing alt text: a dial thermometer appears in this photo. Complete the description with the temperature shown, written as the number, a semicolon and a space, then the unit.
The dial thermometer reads 160; °C
